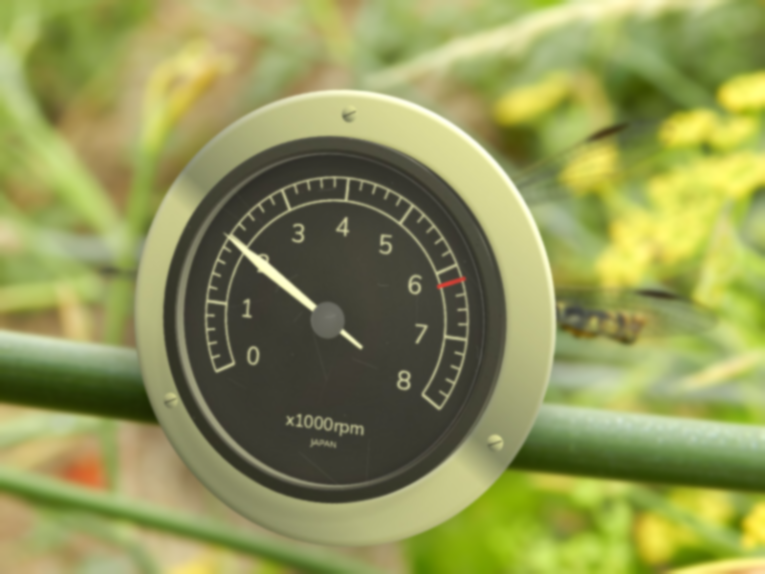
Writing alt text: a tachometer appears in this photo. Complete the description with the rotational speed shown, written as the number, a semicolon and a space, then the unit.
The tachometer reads 2000; rpm
